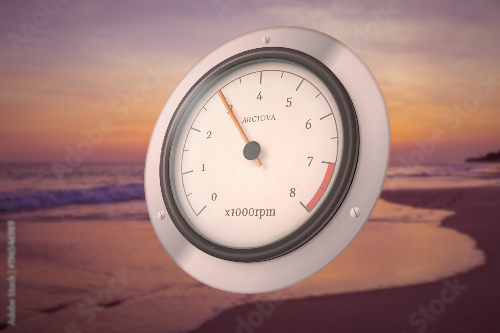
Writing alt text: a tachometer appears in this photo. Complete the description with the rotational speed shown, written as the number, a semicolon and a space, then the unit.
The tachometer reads 3000; rpm
